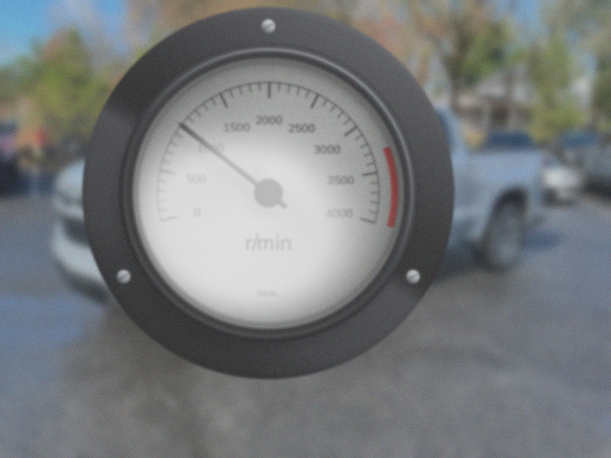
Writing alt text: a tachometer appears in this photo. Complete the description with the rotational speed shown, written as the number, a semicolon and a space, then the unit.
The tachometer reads 1000; rpm
